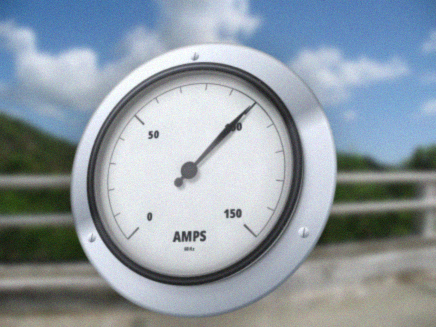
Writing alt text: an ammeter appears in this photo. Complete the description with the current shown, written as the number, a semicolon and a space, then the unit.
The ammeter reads 100; A
